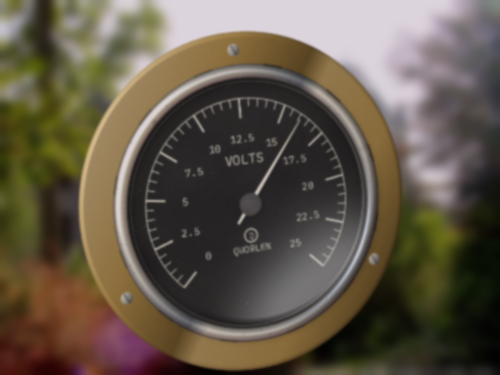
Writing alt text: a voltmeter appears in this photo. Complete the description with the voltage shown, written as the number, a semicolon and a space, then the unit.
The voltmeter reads 16; V
